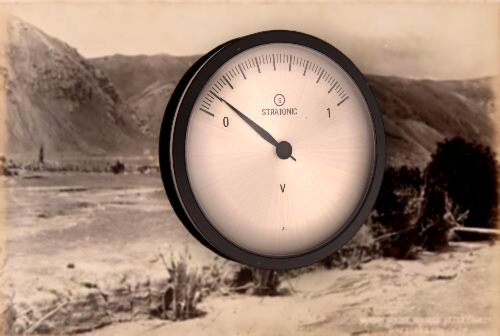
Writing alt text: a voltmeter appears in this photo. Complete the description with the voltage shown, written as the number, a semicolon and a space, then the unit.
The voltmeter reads 0.1; V
